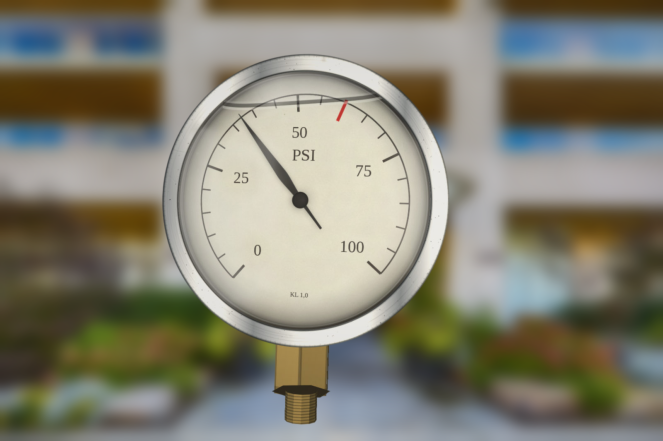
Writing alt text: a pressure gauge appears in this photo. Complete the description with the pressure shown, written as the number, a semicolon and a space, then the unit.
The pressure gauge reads 37.5; psi
